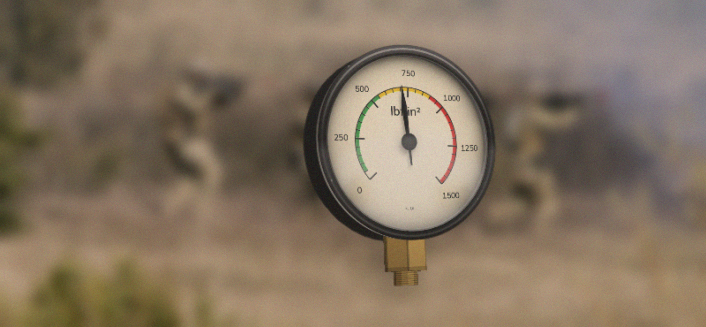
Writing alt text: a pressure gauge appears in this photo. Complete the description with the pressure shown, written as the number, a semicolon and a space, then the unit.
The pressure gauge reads 700; psi
